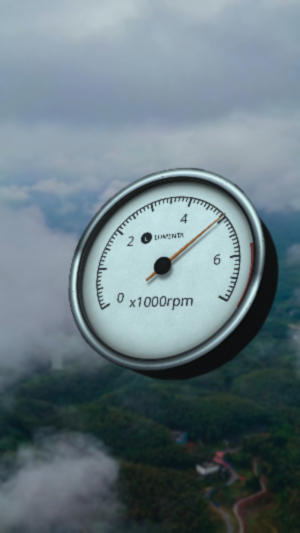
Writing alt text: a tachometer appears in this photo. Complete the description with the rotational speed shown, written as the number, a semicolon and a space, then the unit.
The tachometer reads 5000; rpm
